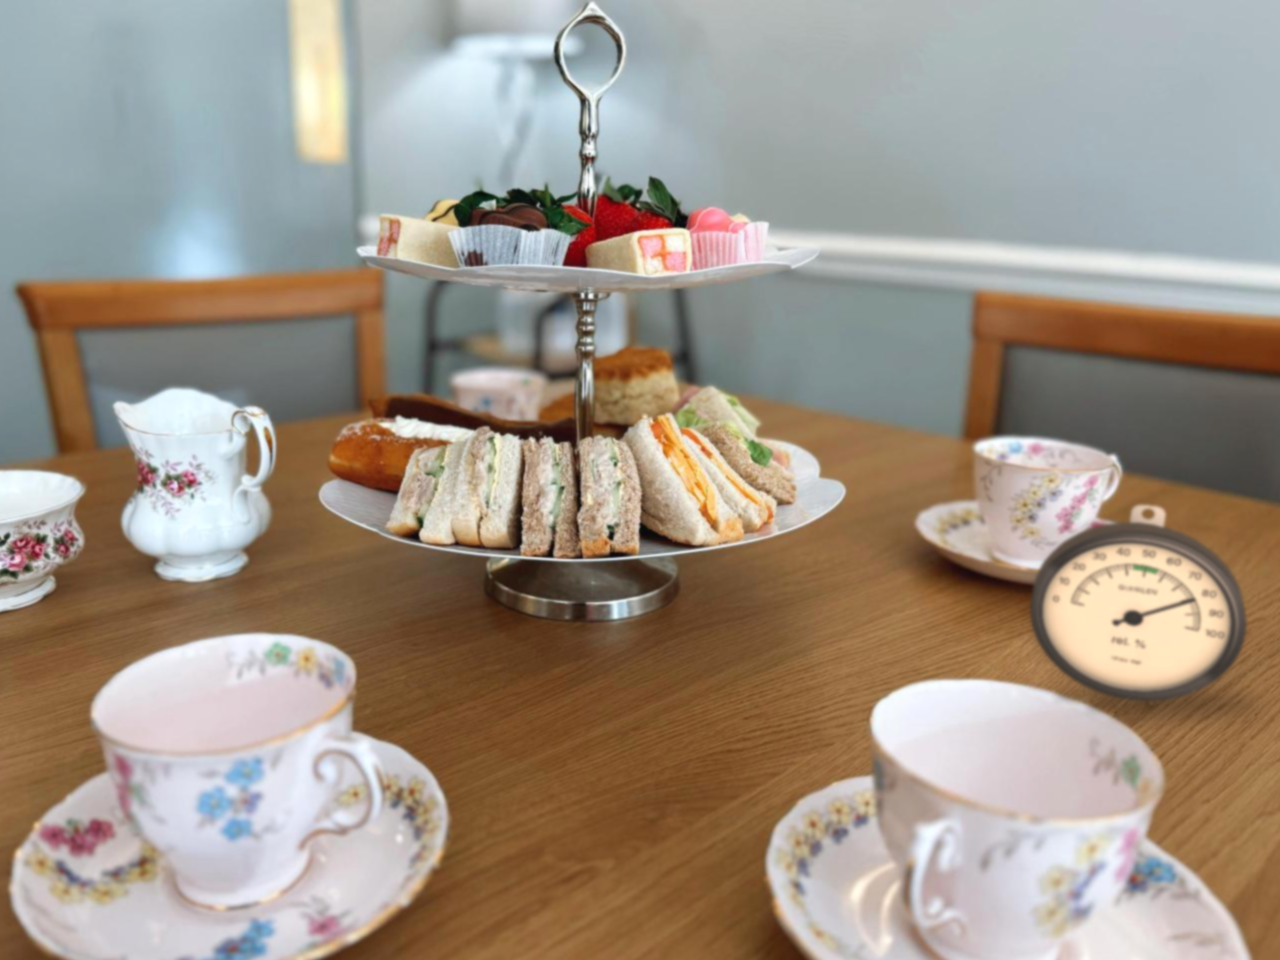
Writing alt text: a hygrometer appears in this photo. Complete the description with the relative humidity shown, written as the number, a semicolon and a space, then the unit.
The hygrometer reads 80; %
